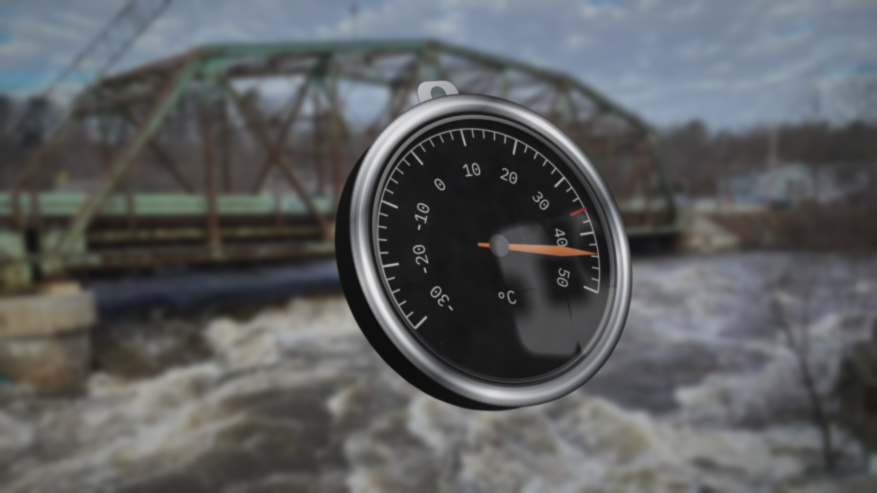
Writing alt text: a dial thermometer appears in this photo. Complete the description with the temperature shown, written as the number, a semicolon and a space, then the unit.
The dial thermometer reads 44; °C
